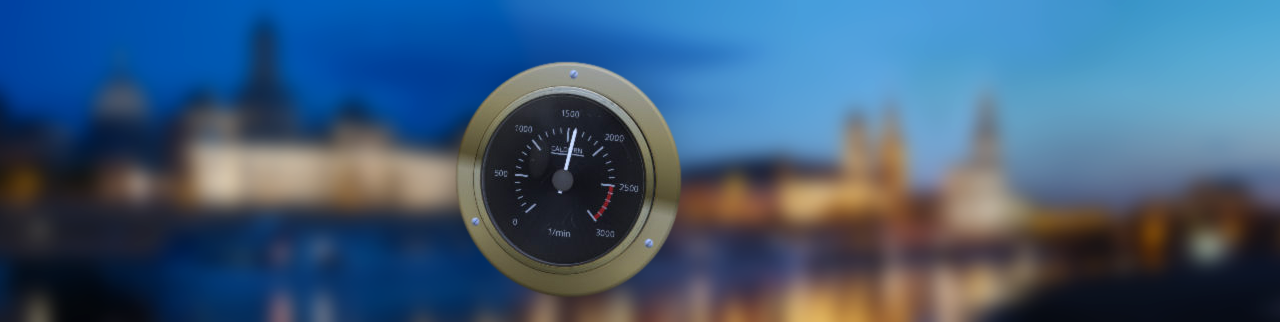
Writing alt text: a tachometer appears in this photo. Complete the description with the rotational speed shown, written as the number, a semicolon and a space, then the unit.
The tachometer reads 1600; rpm
